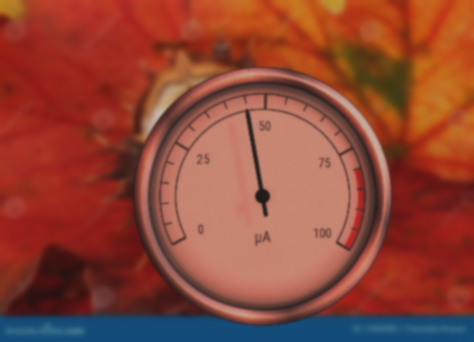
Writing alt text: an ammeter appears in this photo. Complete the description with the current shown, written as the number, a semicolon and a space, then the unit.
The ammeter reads 45; µA
